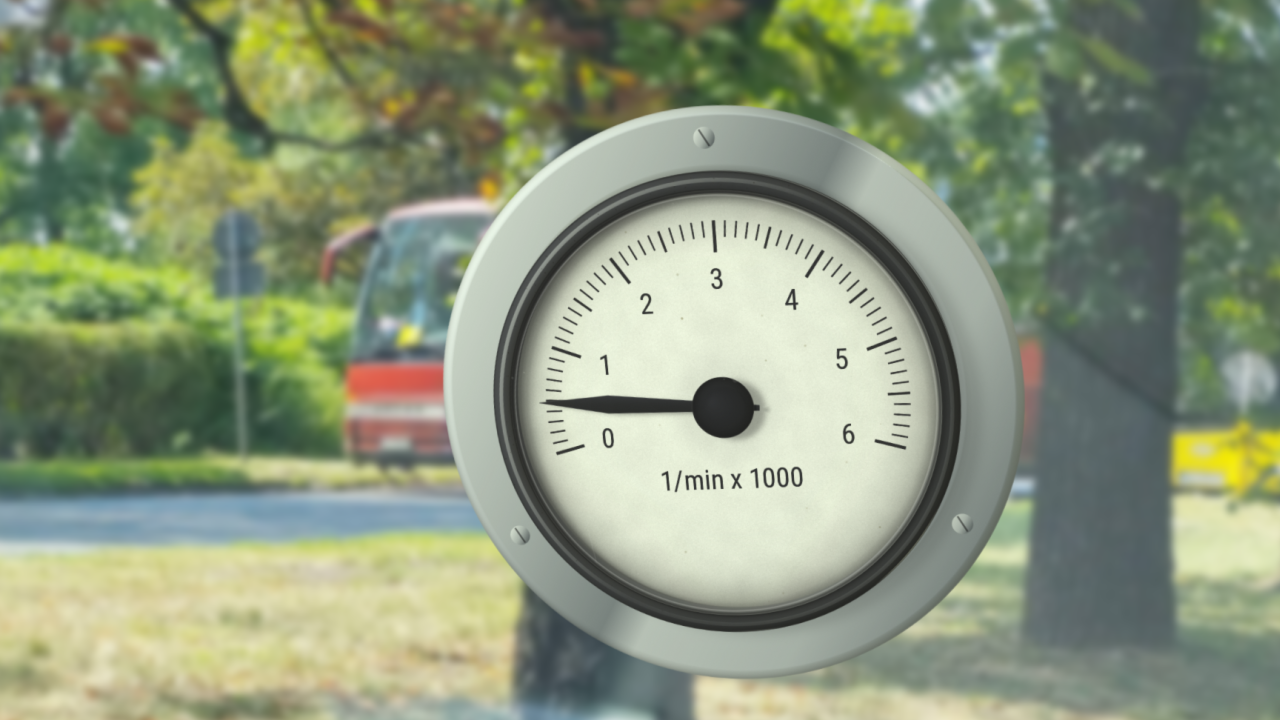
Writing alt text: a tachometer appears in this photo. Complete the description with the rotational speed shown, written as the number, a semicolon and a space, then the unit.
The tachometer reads 500; rpm
